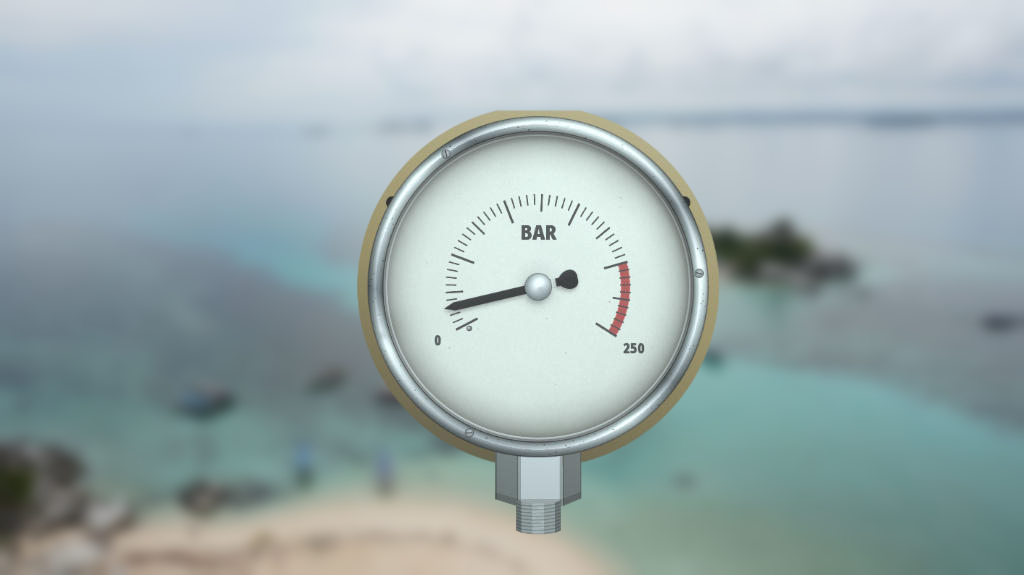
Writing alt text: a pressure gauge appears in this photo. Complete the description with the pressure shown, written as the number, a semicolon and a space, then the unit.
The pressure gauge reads 15; bar
